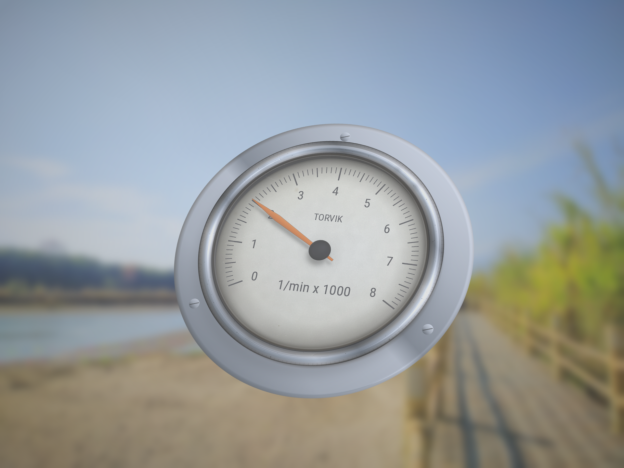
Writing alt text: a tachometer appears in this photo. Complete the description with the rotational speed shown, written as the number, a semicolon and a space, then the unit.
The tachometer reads 2000; rpm
